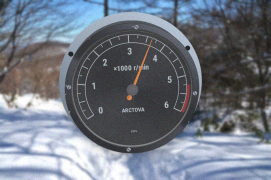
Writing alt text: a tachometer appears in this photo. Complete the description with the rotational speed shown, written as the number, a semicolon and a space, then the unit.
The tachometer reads 3625; rpm
